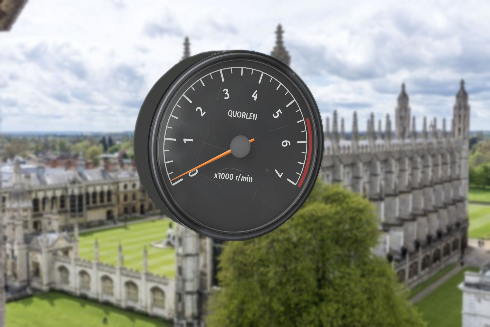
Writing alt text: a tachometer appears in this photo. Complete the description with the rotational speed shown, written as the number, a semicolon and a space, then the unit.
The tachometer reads 125; rpm
